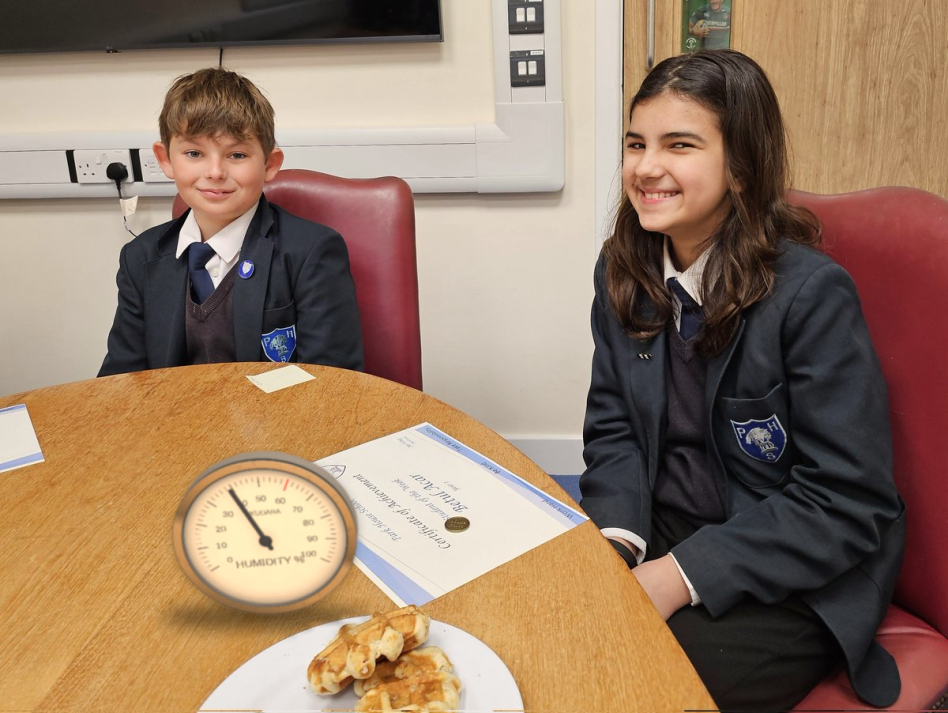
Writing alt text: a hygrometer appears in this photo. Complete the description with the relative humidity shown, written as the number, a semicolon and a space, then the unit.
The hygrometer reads 40; %
